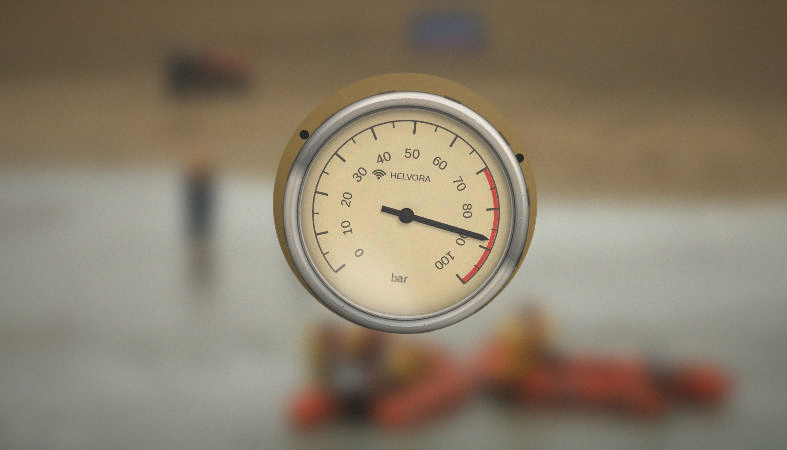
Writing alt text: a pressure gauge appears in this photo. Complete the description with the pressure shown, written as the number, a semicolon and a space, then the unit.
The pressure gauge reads 87.5; bar
